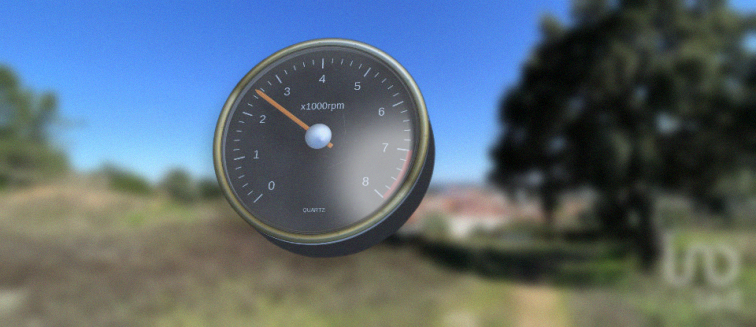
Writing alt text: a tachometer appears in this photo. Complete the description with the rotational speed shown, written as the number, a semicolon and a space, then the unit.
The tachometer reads 2500; rpm
